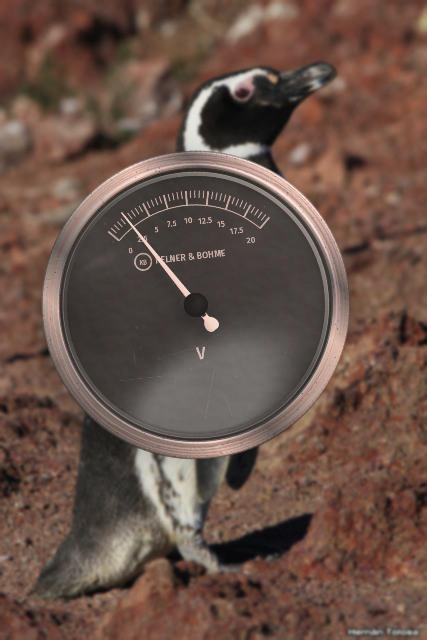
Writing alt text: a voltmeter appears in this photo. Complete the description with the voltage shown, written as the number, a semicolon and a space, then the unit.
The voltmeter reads 2.5; V
